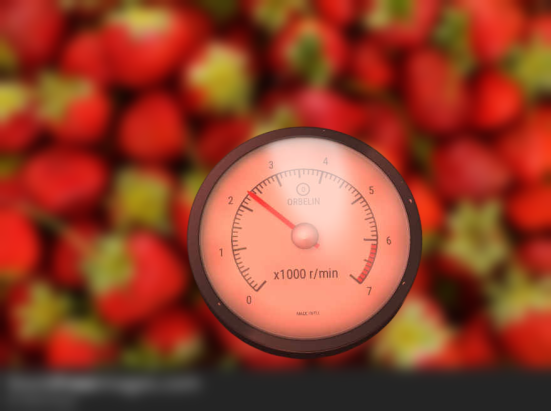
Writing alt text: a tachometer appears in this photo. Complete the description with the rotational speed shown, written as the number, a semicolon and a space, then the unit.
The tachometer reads 2300; rpm
